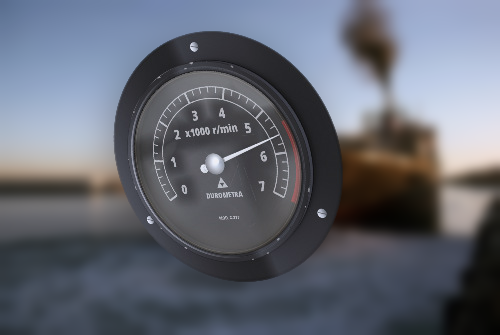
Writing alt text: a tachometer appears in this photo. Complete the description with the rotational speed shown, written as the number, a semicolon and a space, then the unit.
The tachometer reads 5600; rpm
